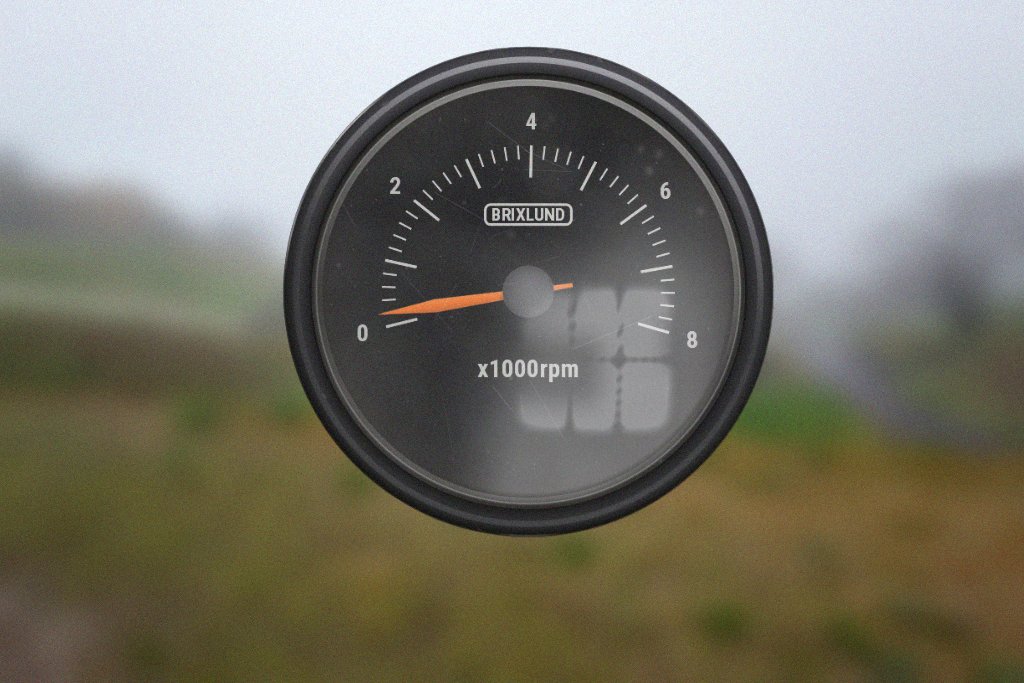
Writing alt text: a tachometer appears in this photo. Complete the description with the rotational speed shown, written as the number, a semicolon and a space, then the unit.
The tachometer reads 200; rpm
